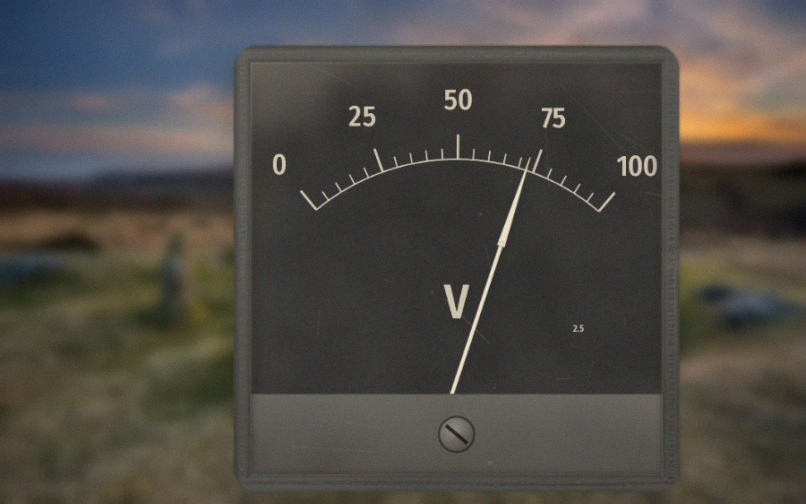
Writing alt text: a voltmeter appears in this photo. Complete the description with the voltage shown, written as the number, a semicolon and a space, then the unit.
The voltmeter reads 72.5; V
